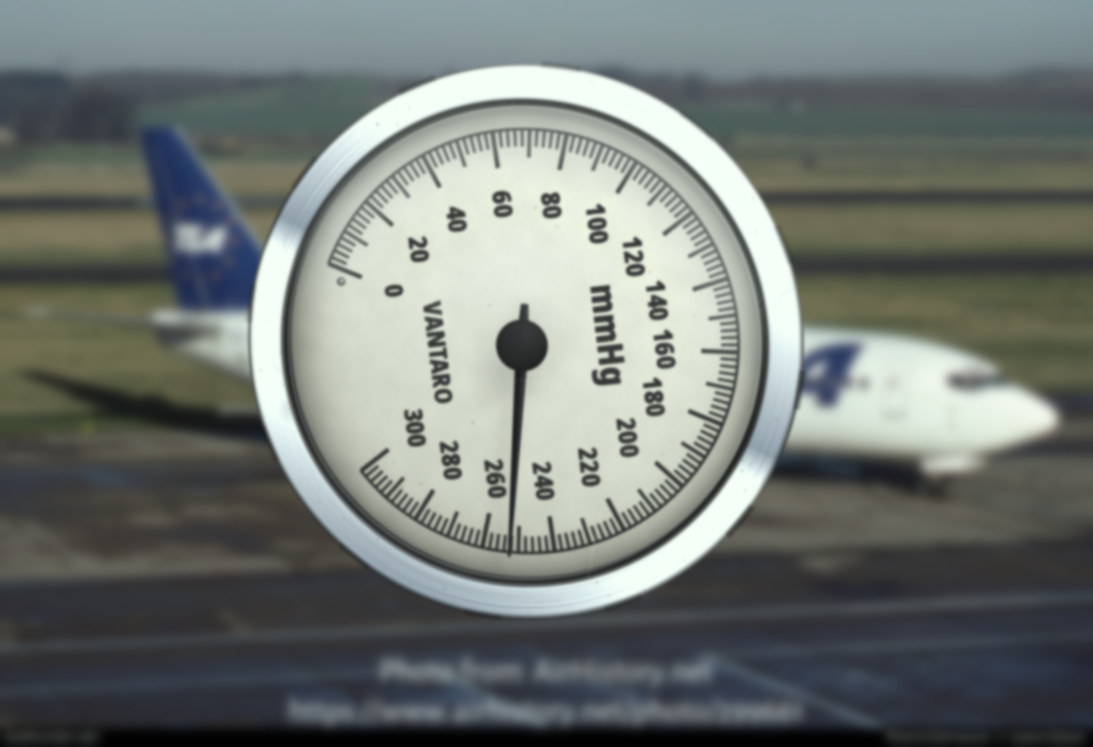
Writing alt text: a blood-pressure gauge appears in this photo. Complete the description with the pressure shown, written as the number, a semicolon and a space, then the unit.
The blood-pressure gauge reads 252; mmHg
